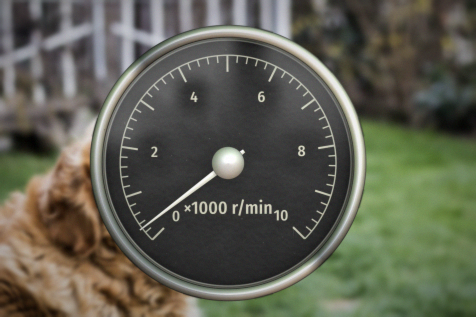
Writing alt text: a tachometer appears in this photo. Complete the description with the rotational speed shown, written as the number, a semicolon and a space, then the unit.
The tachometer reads 300; rpm
